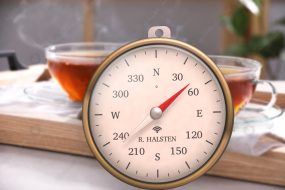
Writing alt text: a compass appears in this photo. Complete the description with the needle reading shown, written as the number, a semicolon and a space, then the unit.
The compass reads 50; °
